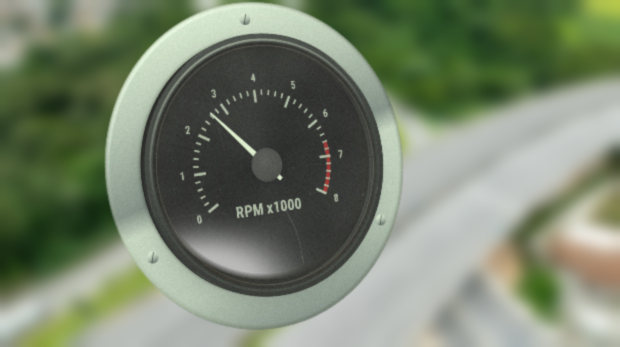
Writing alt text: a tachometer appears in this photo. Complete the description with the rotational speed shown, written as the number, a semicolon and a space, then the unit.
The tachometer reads 2600; rpm
